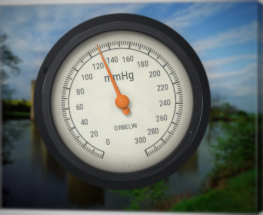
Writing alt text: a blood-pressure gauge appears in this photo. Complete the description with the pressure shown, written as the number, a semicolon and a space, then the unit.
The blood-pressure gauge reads 130; mmHg
